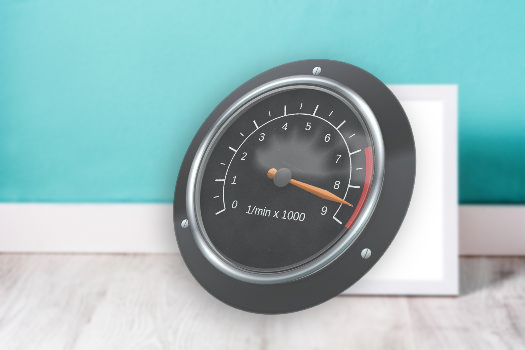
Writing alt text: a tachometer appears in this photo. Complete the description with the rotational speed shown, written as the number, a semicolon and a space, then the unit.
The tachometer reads 8500; rpm
